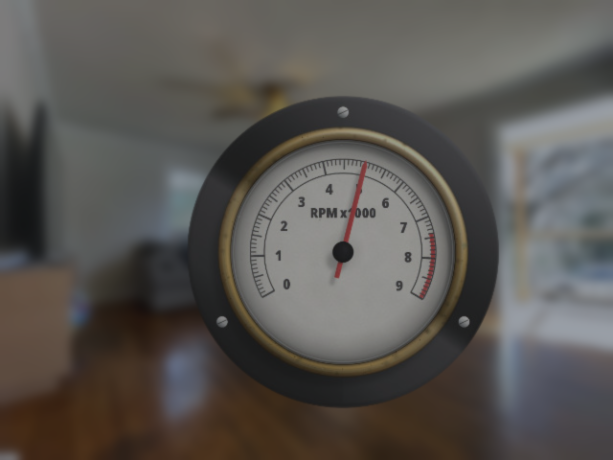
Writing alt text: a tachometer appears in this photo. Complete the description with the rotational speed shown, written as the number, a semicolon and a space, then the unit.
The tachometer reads 5000; rpm
